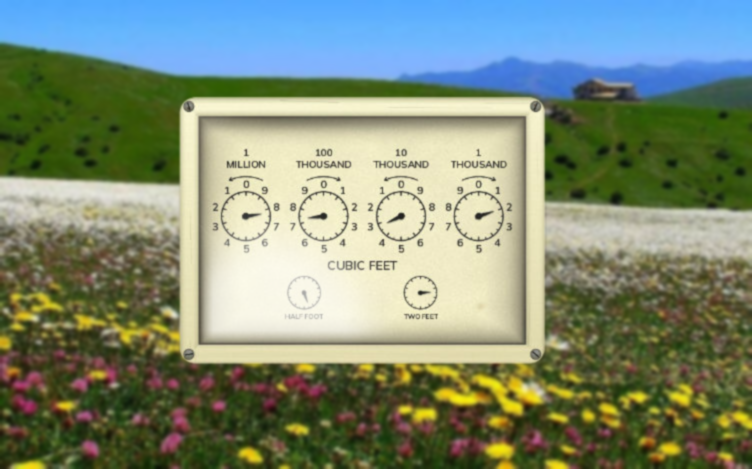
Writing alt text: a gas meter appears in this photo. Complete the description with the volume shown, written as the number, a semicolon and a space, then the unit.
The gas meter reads 773200; ft³
